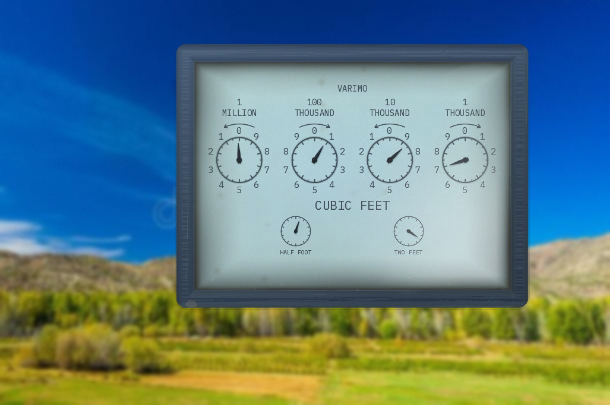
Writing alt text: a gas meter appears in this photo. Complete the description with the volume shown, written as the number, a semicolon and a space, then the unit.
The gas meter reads 8700; ft³
